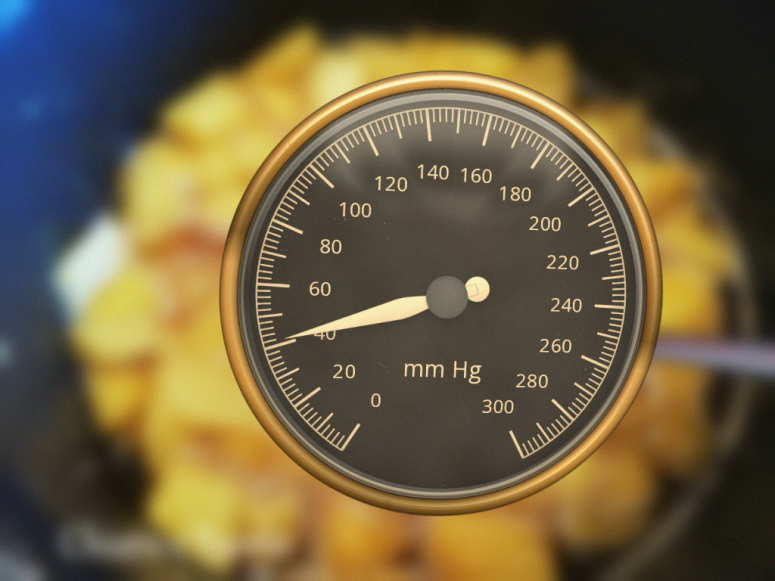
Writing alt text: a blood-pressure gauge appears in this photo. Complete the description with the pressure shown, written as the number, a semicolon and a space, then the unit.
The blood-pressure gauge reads 42; mmHg
